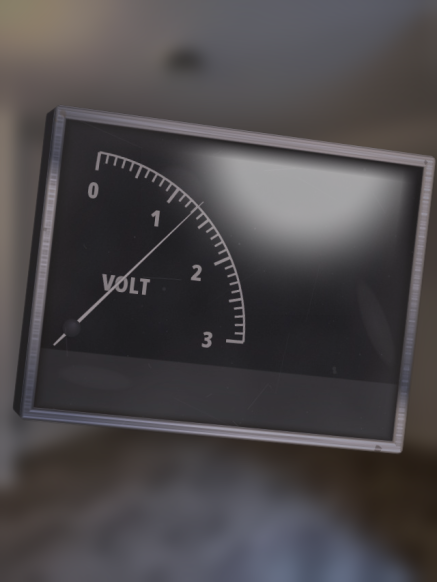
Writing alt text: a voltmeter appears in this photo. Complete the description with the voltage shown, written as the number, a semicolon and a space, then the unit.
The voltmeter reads 1.3; V
